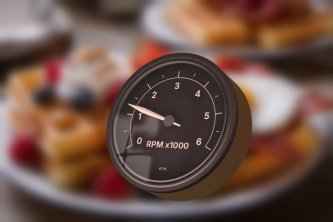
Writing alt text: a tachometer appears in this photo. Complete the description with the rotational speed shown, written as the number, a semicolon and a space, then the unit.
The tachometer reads 1250; rpm
